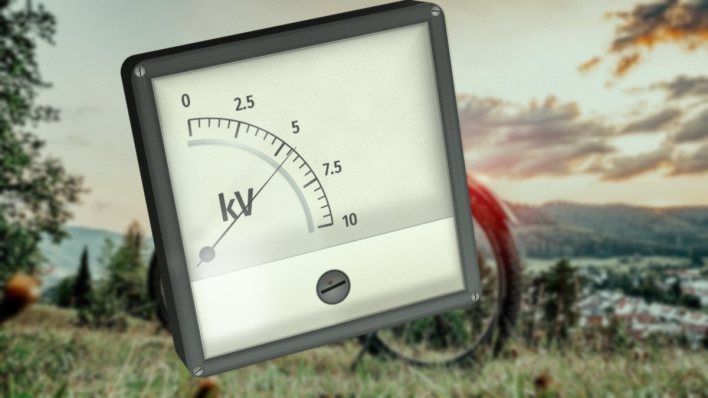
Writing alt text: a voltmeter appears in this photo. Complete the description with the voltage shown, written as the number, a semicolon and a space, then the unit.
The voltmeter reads 5.5; kV
